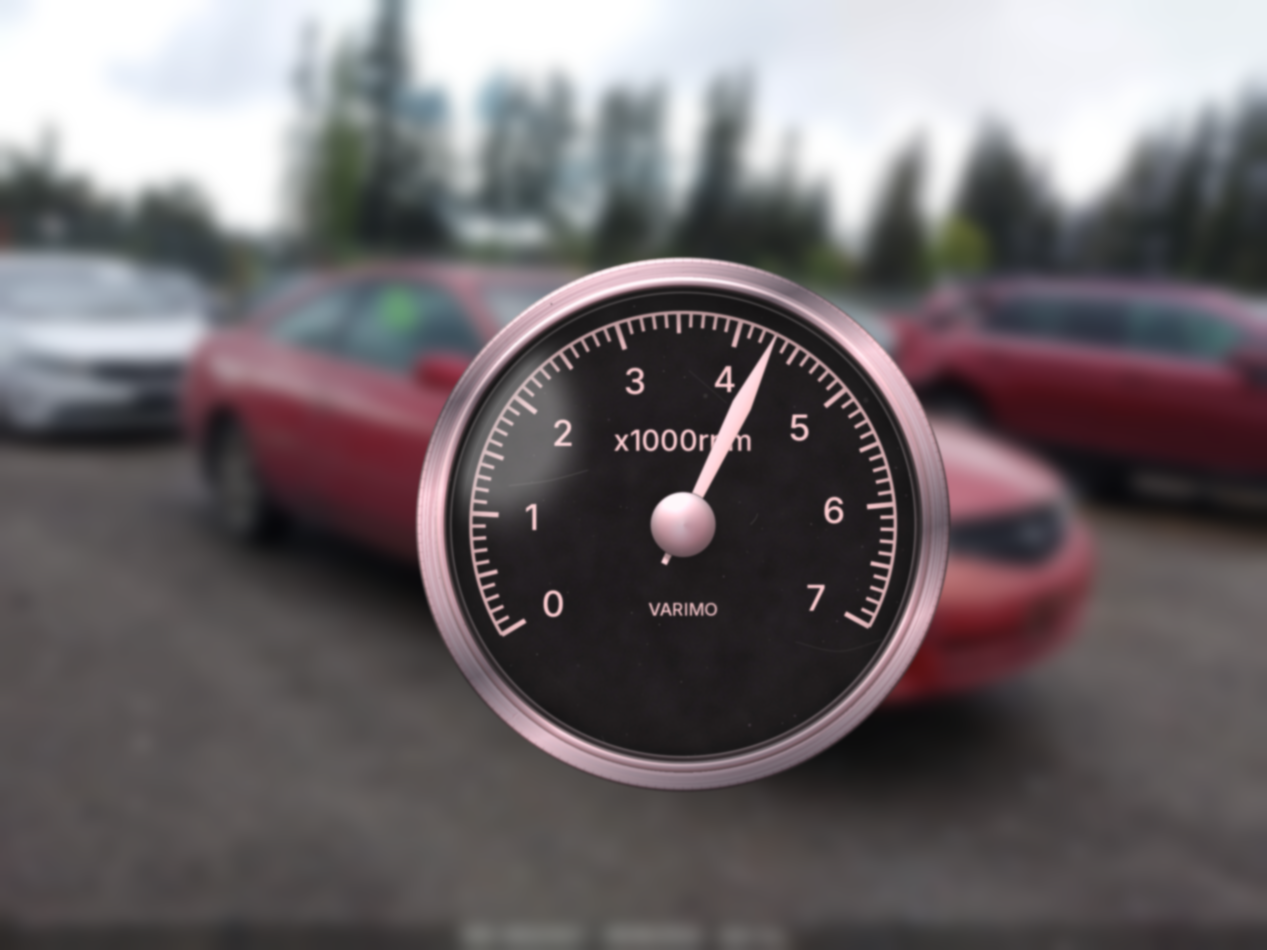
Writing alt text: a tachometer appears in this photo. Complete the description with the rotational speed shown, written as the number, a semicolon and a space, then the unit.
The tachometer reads 4300; rpm
